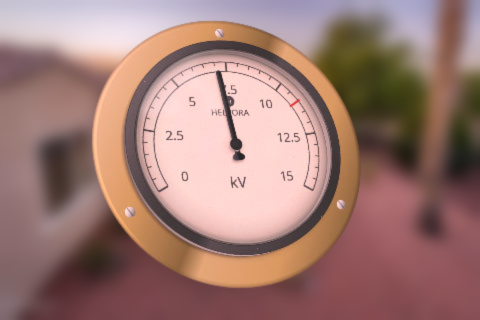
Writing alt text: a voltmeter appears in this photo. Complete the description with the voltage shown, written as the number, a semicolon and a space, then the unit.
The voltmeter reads 7; kV
